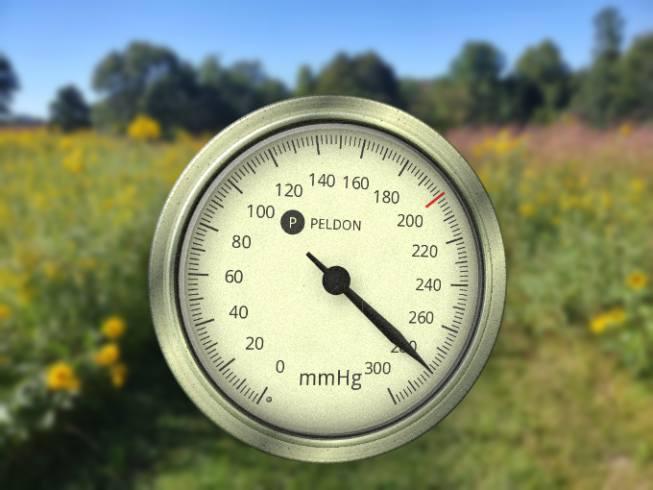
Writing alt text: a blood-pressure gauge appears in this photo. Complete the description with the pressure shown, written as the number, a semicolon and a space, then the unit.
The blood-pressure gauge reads 280; mmHg
